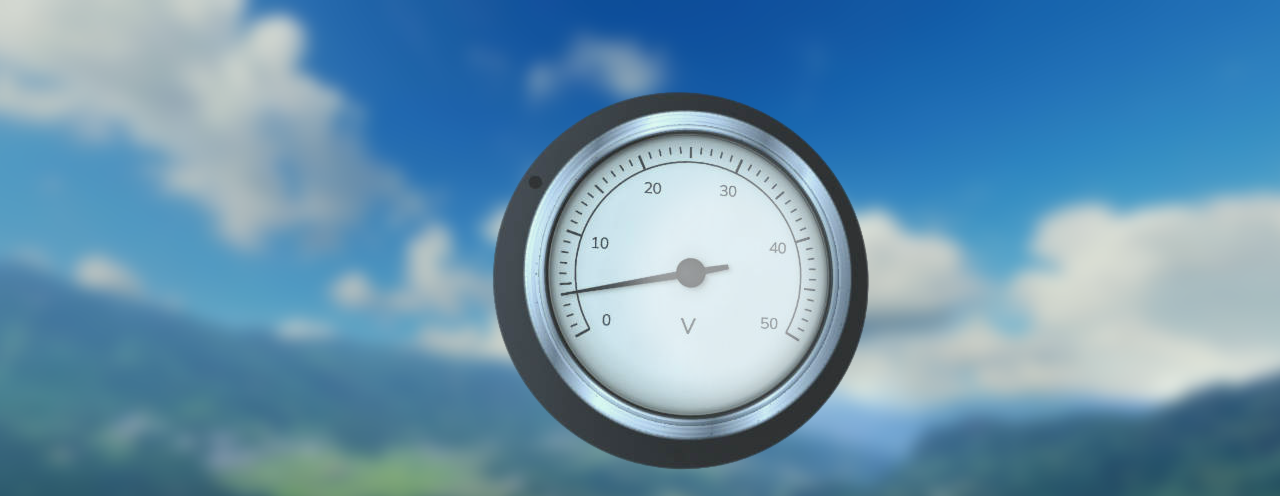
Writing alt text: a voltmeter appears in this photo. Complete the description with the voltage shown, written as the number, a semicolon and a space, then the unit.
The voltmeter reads 4; V
